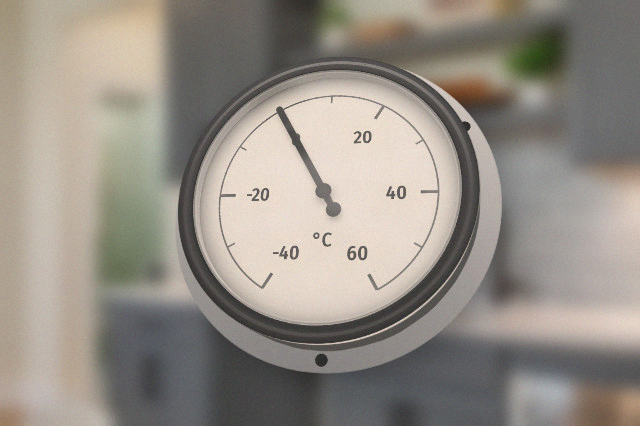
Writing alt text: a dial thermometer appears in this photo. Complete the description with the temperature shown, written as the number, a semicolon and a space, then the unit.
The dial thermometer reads 0; °C
